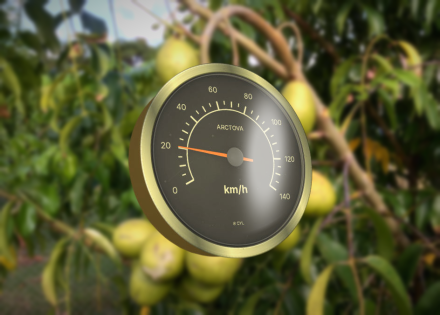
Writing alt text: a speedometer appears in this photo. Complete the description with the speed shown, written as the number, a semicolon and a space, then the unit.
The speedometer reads 20; km/h
